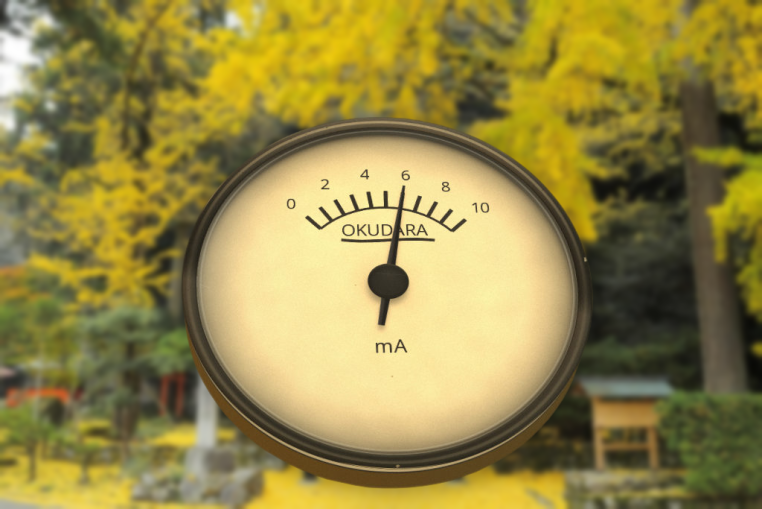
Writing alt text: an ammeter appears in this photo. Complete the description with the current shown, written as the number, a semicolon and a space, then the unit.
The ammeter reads 6; mA
